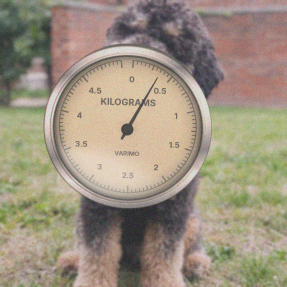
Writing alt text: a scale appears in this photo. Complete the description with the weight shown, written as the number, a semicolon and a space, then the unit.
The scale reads 0.35; kg
